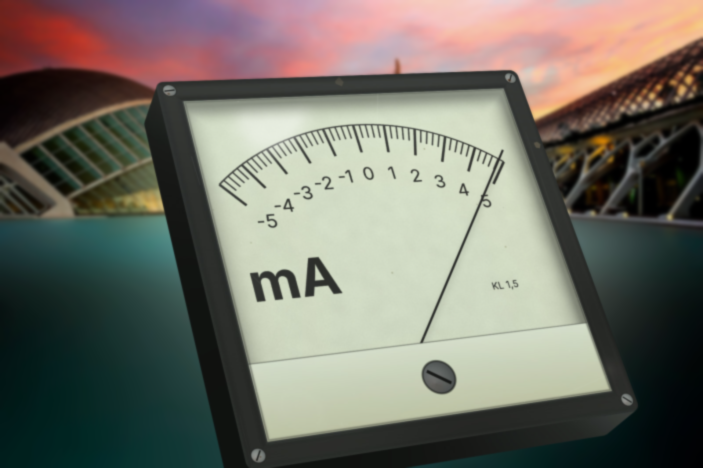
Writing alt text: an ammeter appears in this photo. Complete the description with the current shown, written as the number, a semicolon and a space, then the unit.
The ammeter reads 4.8; mA
